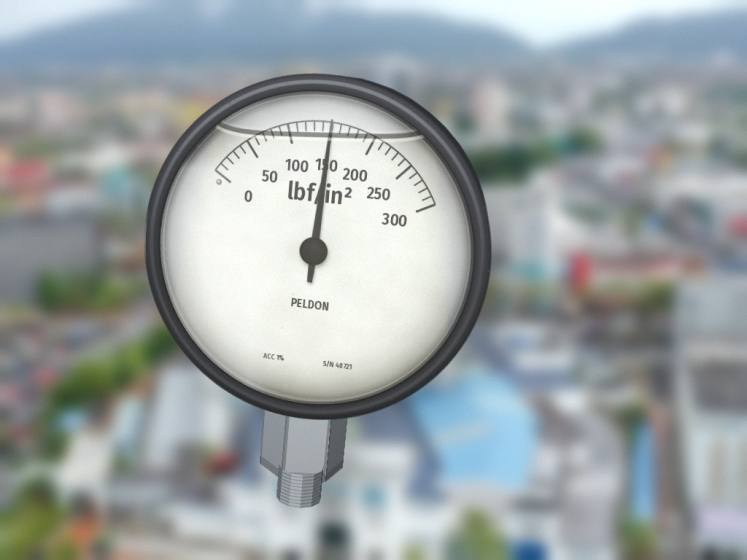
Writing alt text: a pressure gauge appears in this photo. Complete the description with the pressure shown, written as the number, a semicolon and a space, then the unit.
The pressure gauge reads 150; psi
